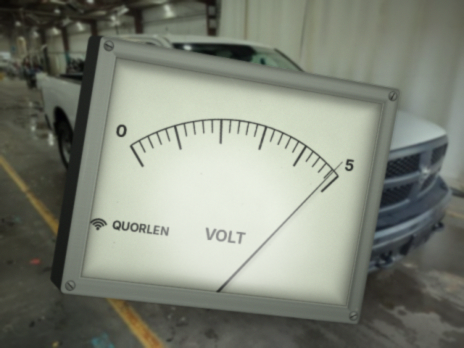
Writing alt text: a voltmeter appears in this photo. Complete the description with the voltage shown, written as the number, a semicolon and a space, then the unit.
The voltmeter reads 4.8; V
